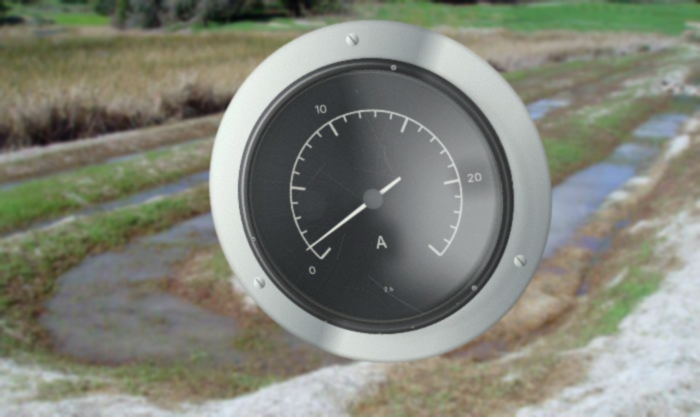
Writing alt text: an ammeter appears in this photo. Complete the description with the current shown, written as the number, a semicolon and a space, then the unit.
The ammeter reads 1; A
